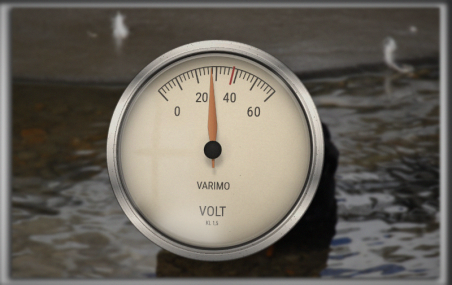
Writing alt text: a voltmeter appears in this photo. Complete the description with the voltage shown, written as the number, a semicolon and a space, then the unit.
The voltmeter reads 28; V
